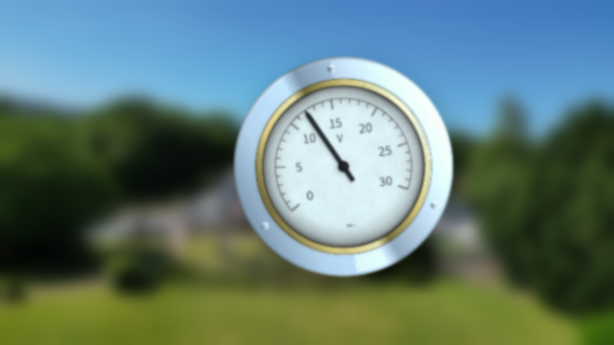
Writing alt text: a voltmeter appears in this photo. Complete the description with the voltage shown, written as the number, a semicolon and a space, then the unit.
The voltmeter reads 12; V
